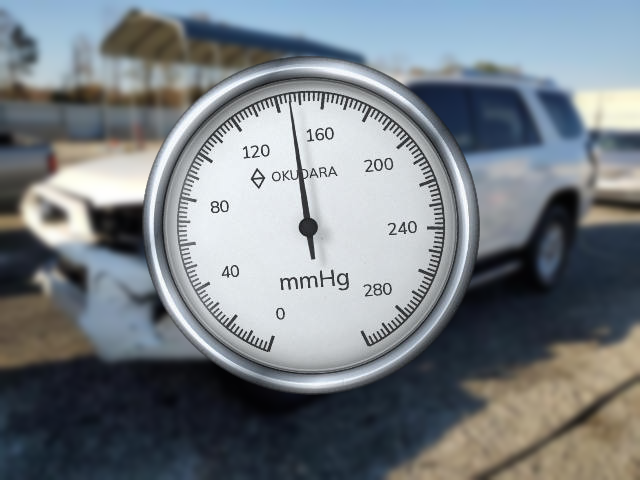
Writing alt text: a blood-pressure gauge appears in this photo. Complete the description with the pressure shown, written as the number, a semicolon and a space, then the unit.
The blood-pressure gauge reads 146; mmHg
